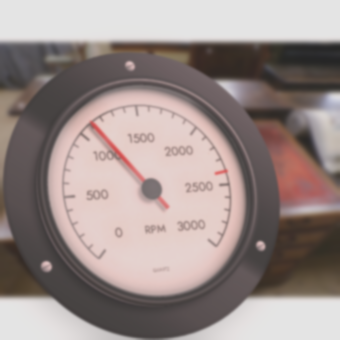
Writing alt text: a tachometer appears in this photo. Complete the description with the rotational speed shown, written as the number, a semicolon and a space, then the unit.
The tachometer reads 1100; rpm
